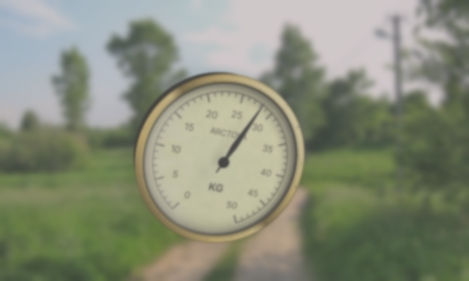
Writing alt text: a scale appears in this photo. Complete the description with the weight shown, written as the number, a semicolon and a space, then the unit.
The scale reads 28; kg
